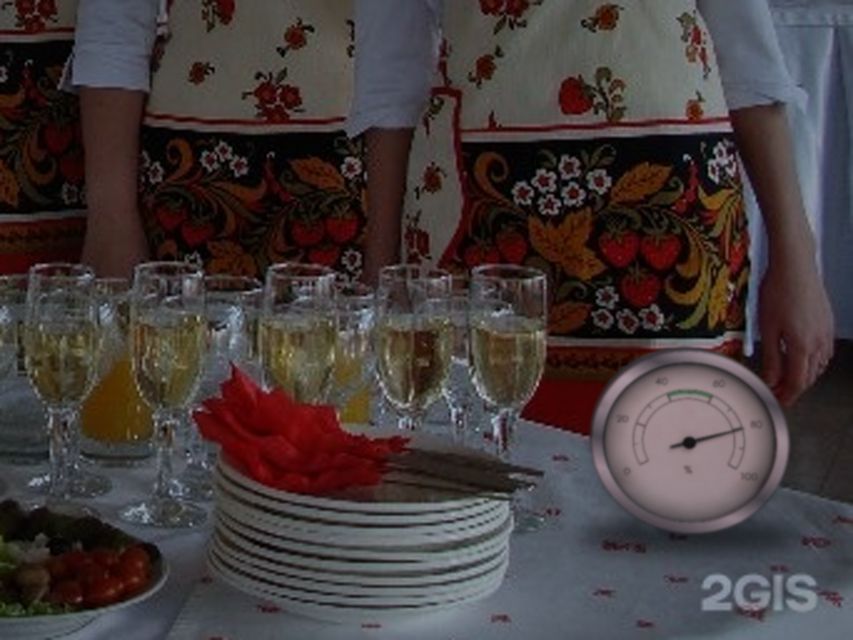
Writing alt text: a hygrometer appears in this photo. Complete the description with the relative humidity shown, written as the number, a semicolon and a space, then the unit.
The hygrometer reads 80; %
